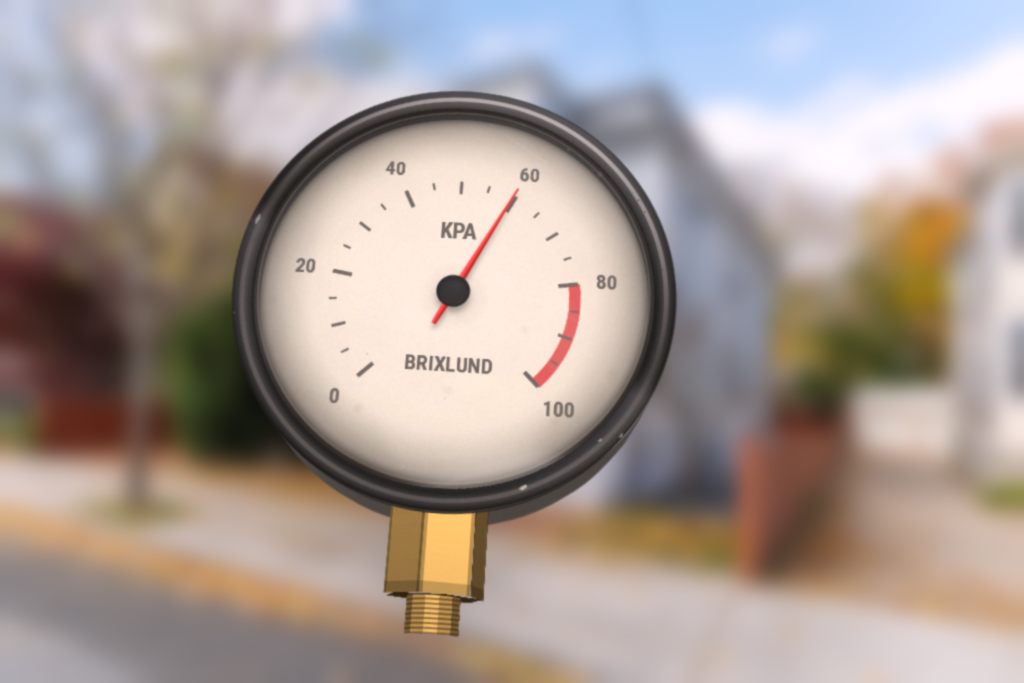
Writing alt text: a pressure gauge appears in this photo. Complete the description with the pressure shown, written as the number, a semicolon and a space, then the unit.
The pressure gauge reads 60; kPa
